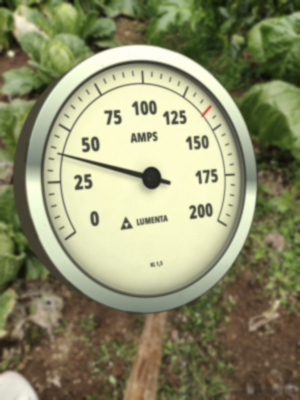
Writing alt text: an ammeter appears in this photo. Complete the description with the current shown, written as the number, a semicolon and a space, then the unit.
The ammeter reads 37.5; A
